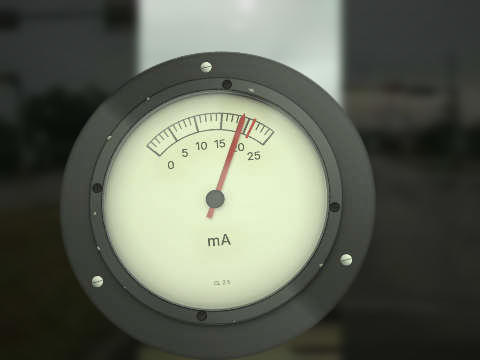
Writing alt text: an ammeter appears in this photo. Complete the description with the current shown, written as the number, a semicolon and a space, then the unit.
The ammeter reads 19; mA
